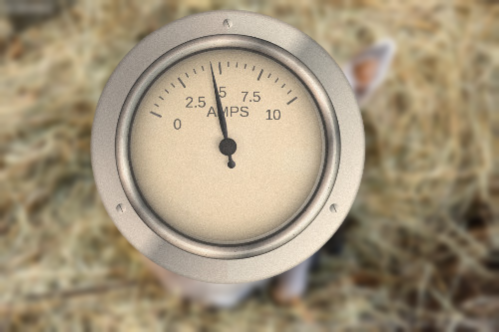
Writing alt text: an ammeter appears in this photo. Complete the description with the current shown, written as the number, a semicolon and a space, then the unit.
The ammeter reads 4.5; A
